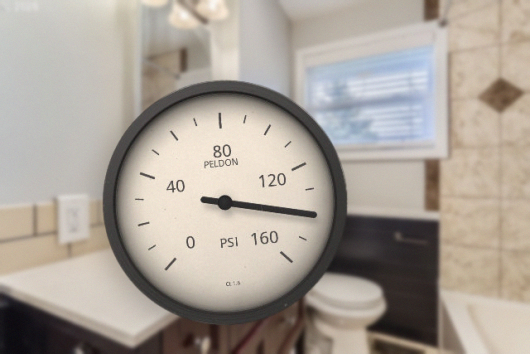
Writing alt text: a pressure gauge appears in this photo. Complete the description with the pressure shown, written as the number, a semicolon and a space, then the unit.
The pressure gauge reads 140; psi
